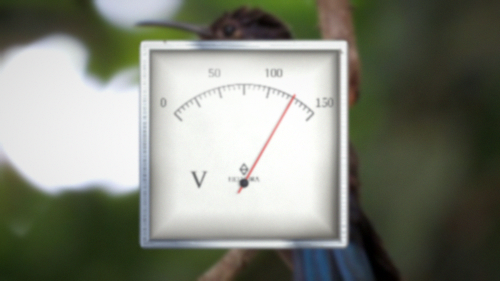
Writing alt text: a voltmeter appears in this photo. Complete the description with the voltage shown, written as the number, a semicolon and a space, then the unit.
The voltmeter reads 125; V
